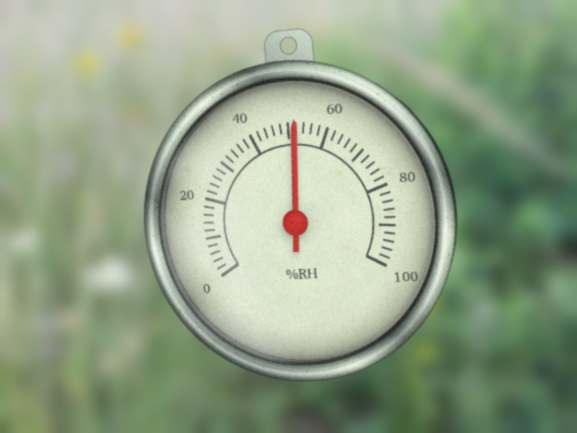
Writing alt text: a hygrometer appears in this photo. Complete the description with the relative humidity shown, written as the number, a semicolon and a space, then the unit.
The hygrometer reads 52; %
